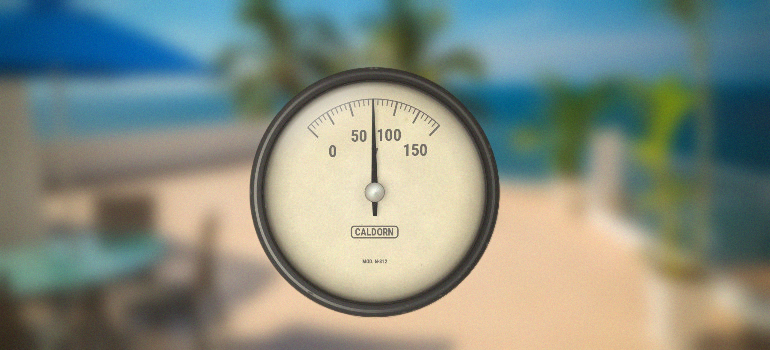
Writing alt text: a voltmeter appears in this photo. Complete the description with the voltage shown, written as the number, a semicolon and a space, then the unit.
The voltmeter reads 75; V
